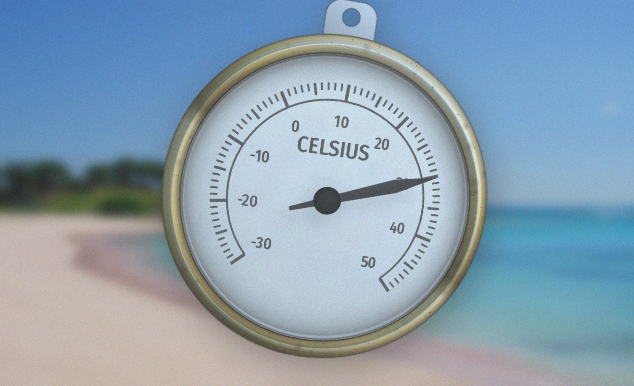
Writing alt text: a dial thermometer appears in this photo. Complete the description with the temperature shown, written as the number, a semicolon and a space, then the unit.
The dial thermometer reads 30; °C
